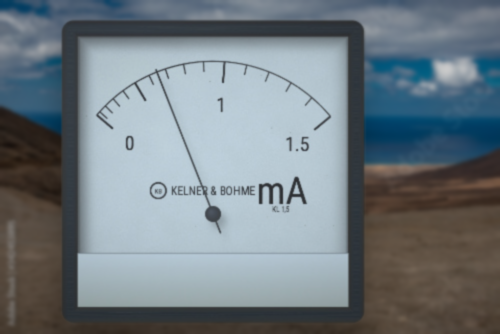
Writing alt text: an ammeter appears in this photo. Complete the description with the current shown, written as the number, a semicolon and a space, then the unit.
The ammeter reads 0.65; mA
